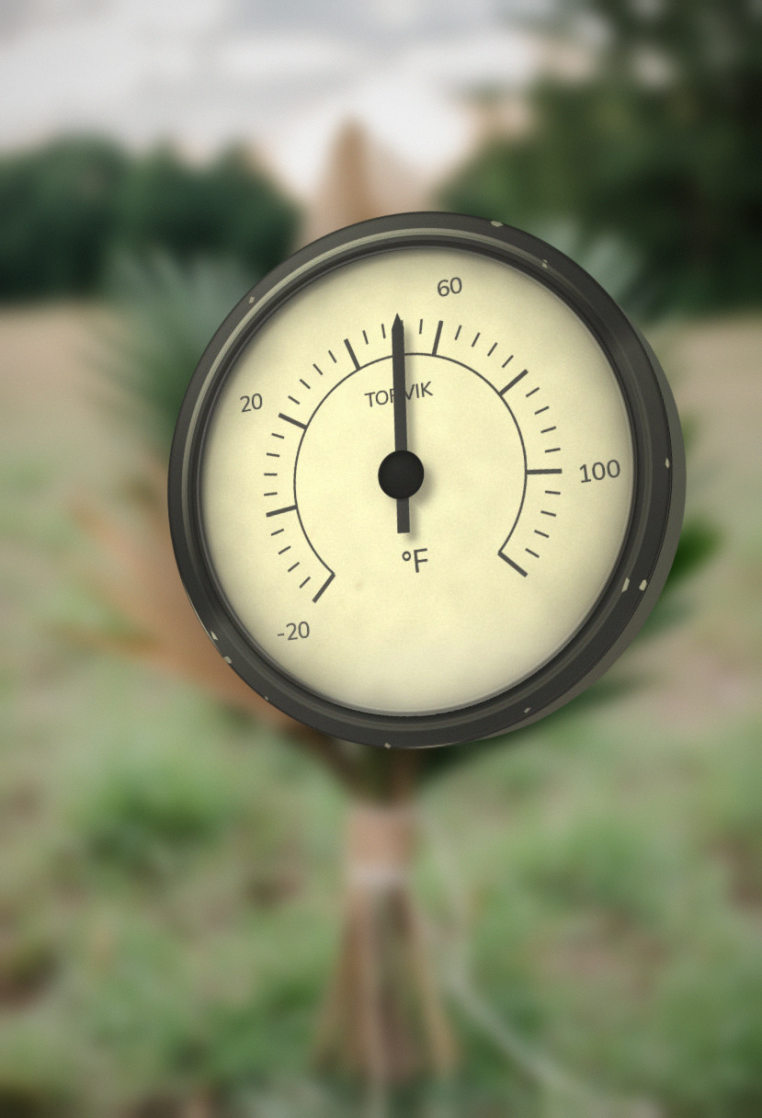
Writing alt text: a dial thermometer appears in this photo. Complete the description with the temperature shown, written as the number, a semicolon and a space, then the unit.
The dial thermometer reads 52; °F
